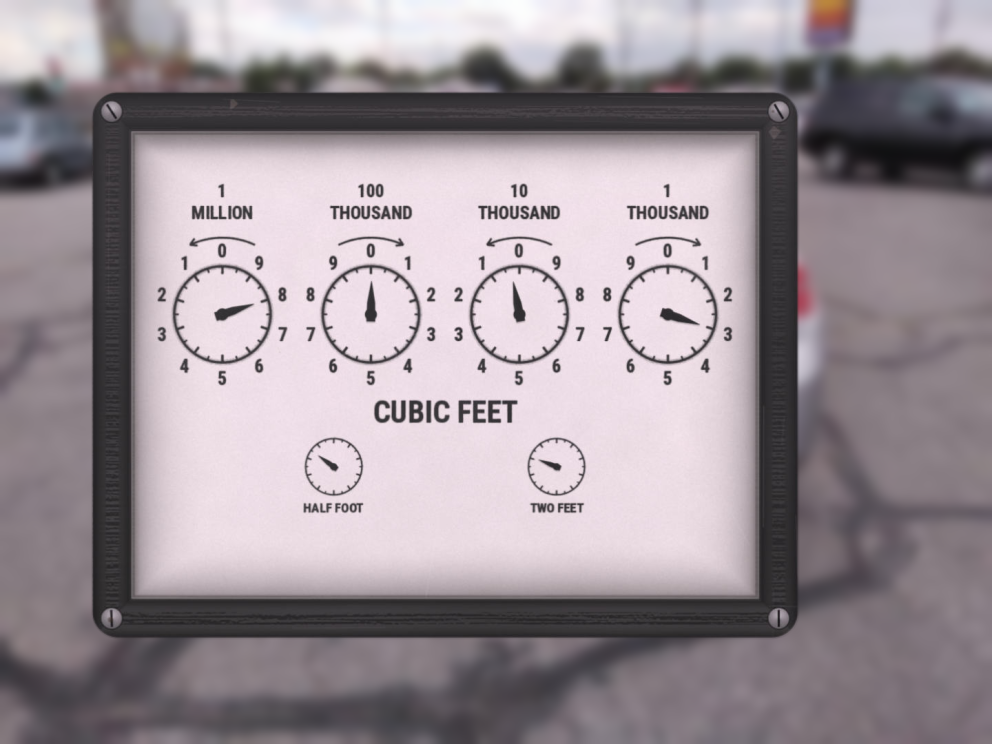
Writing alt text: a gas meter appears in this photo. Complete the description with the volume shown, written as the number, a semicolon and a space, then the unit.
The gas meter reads 800300; ft³
